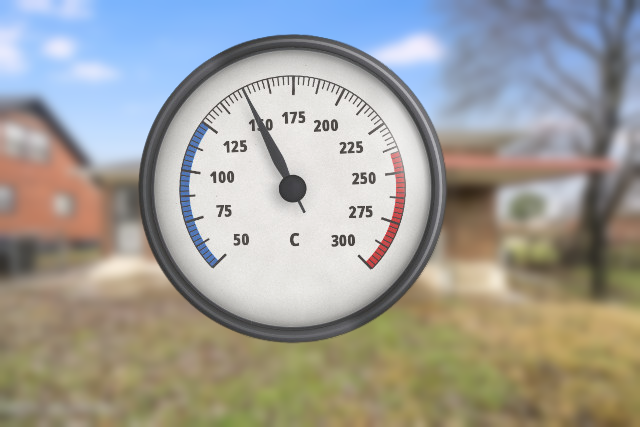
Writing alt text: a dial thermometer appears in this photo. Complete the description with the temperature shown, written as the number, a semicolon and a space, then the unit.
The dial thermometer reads 150; °C
